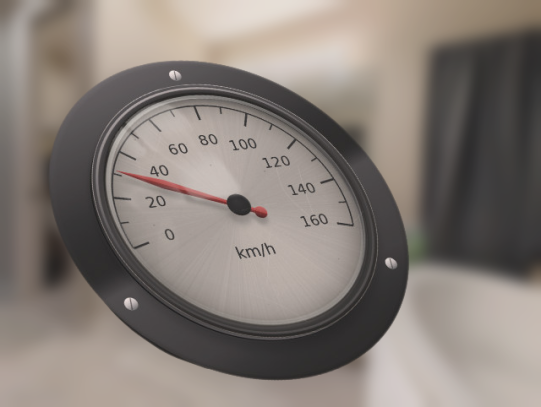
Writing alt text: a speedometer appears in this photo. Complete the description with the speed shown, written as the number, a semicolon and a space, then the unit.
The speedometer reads 30; km/h
